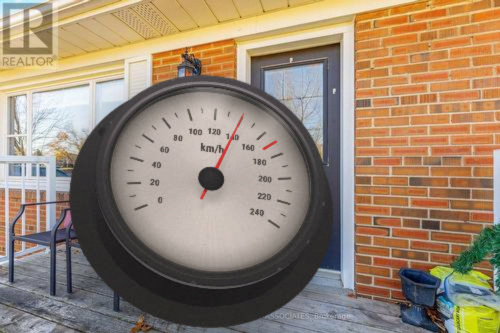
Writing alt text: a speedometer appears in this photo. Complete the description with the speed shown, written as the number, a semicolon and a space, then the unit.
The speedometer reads 140; km/h
